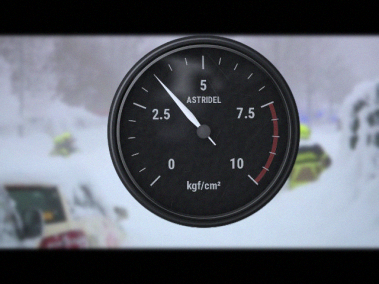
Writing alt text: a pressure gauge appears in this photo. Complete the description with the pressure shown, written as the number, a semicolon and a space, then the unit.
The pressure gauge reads 3.5; kg/cm²
